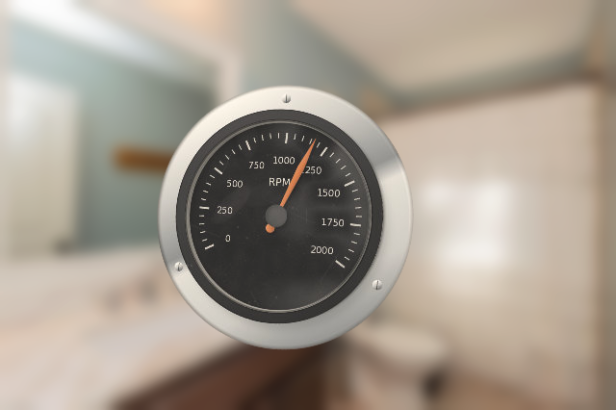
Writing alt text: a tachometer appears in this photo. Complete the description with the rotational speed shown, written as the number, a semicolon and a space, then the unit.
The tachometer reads 1175; rpm
